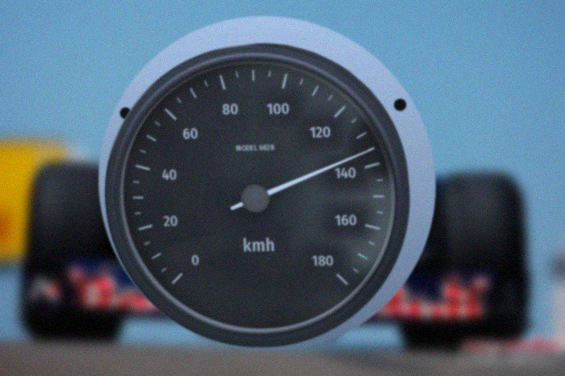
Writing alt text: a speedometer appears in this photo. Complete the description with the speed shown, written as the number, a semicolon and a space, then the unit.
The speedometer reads 135; km/h
